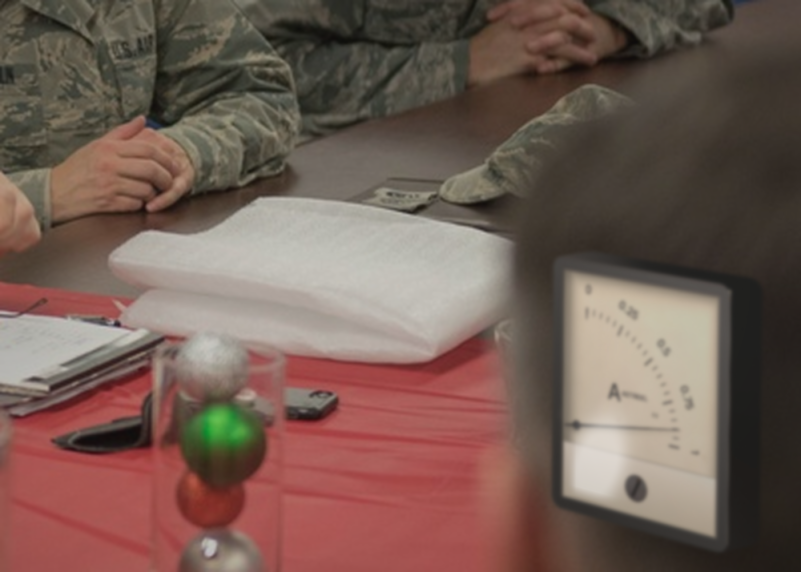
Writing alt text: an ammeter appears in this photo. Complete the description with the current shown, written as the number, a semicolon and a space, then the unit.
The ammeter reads 0.9; A
